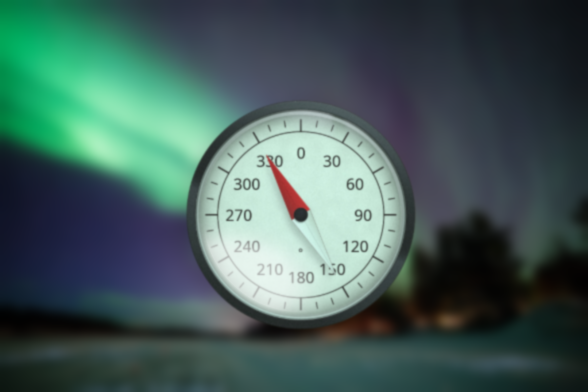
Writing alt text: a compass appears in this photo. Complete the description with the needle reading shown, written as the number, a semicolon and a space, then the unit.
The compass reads 330; °
